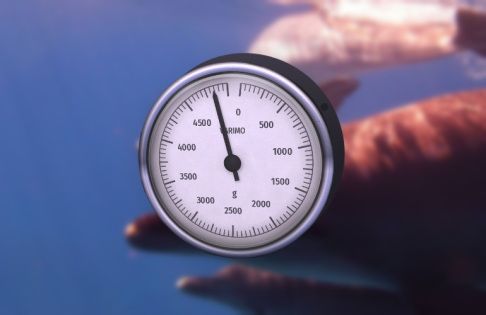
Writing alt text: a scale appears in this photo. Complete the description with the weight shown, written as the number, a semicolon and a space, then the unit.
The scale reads 4850; g
